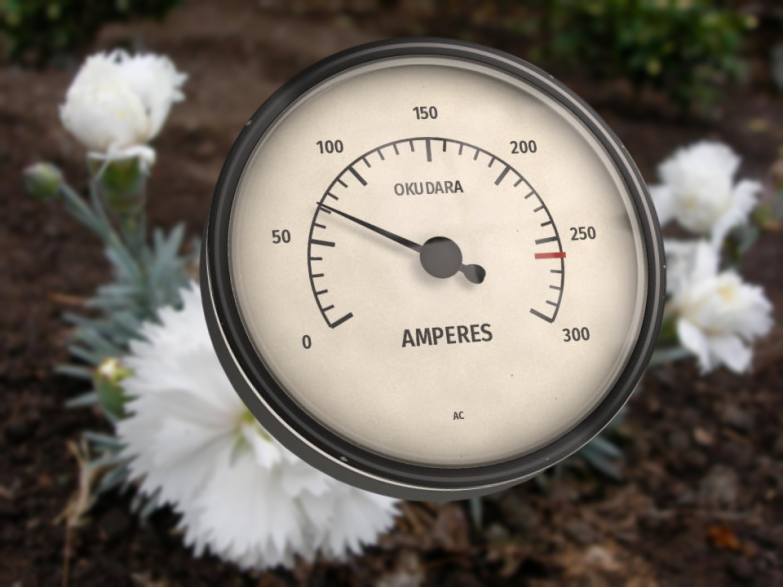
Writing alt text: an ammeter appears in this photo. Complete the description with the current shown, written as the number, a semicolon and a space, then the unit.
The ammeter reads 70; A
